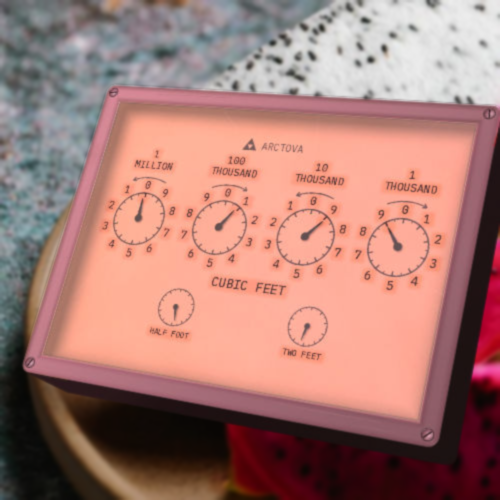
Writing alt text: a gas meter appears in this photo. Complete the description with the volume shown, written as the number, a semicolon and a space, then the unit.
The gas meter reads 8900; ft³
